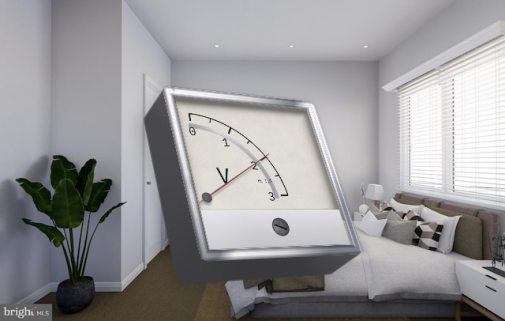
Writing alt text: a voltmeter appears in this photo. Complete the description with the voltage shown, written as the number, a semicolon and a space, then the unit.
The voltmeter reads 2; V
